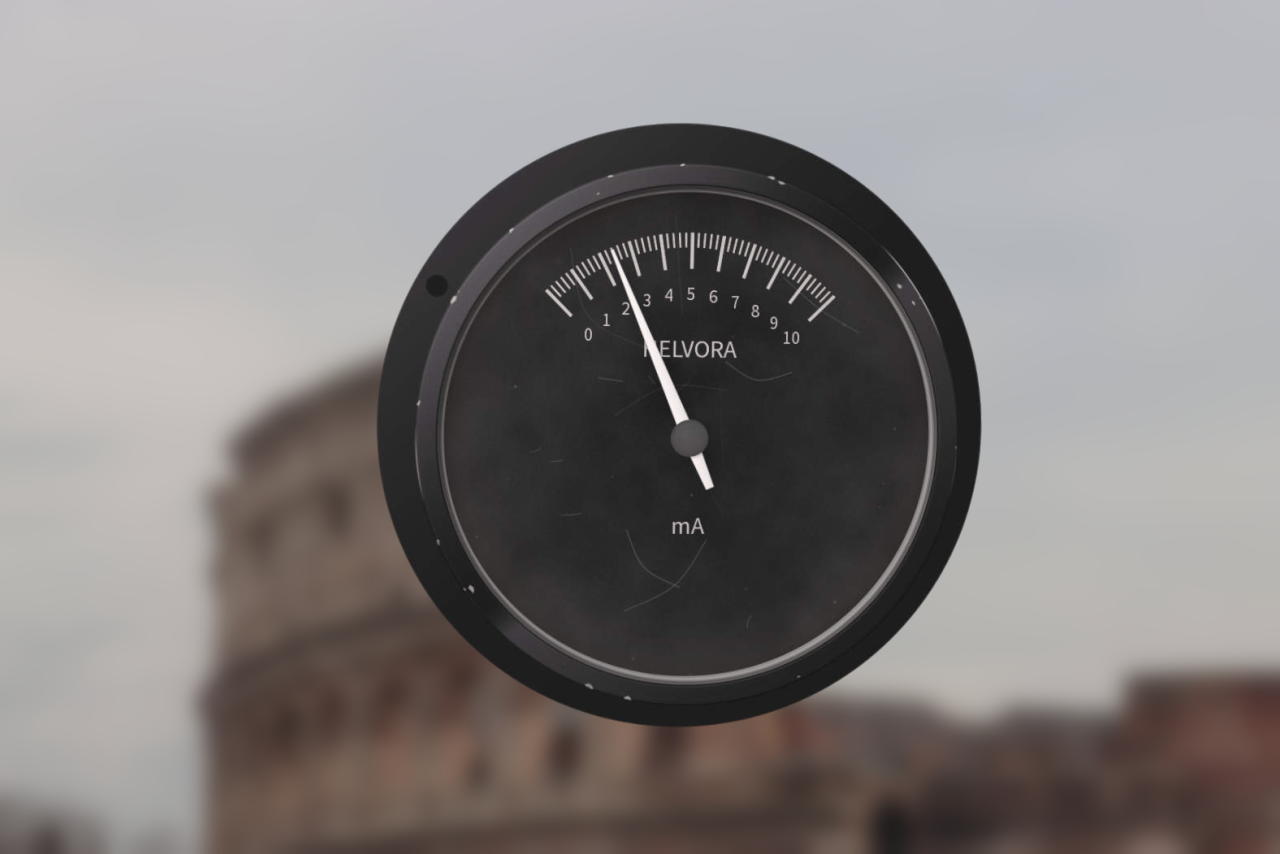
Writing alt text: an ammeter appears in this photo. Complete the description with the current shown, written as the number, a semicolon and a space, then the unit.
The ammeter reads 2.4; mA
